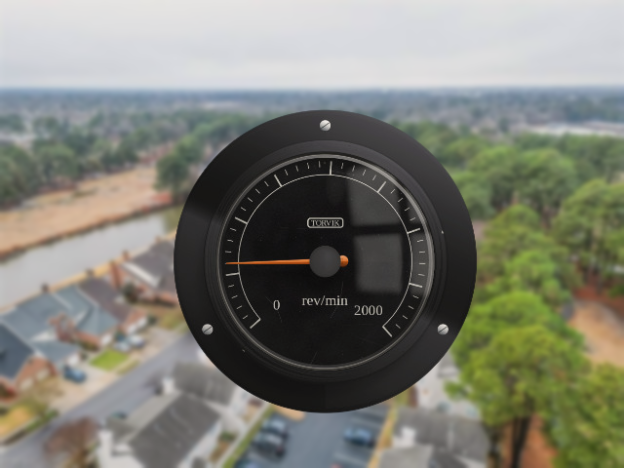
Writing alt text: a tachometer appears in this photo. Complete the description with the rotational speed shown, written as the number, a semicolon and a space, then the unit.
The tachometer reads 300; rpm
